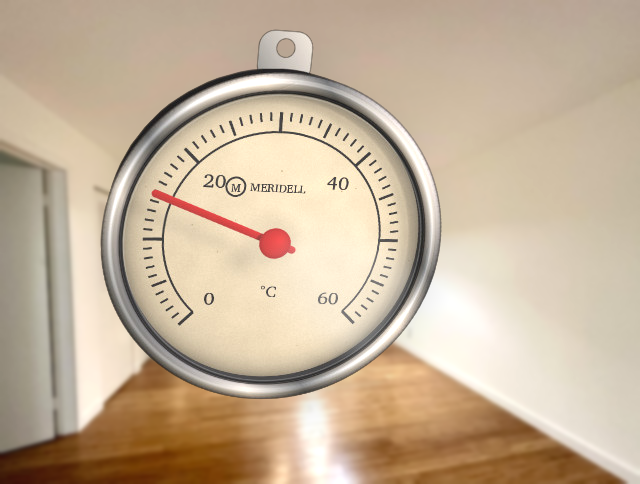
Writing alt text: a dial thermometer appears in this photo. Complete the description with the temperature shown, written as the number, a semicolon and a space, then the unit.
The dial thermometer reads 15; °C
